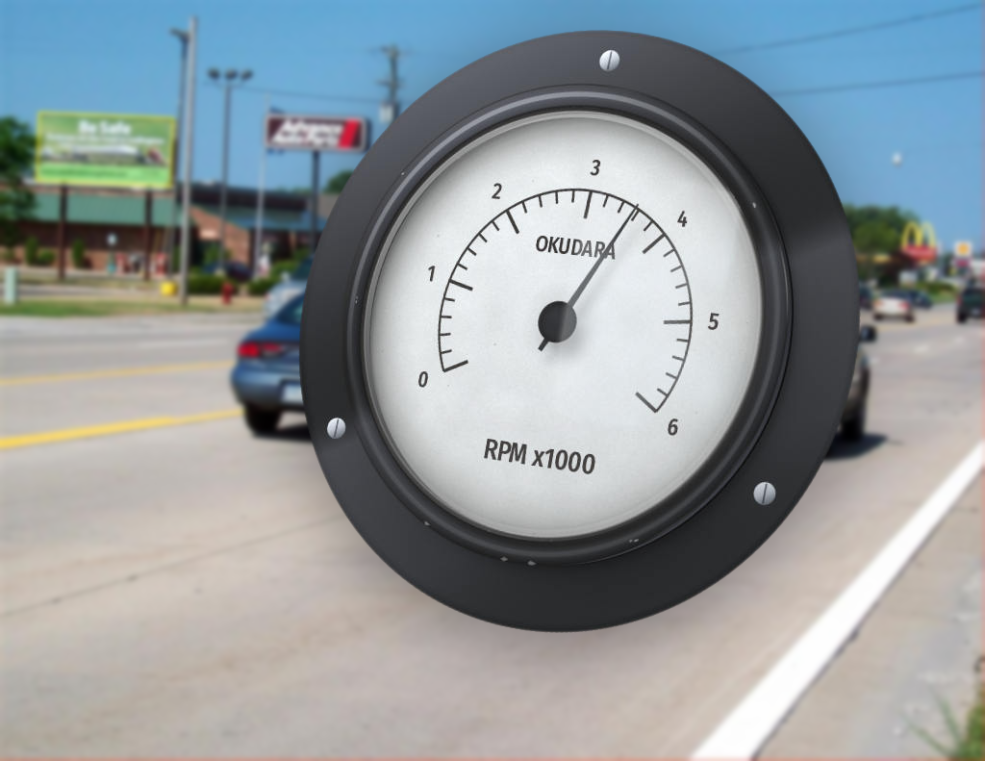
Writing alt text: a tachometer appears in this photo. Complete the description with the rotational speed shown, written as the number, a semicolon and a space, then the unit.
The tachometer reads 3600; rpm
